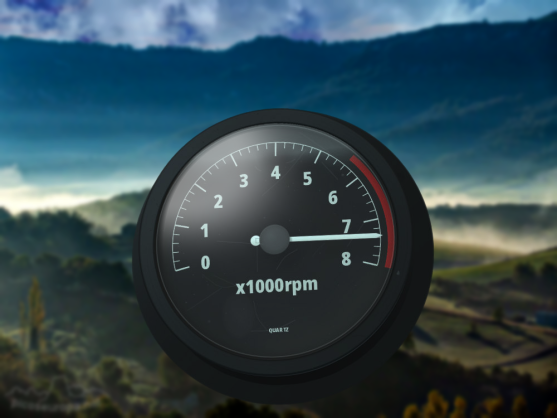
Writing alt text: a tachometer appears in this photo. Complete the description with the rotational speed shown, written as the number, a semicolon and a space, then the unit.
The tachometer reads 7400; rpm
